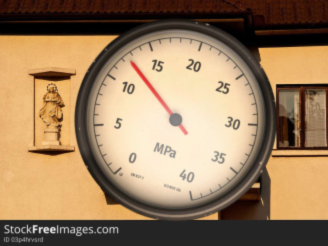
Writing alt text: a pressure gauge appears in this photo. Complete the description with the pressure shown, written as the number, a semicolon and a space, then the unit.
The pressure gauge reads 12.5; MPa
